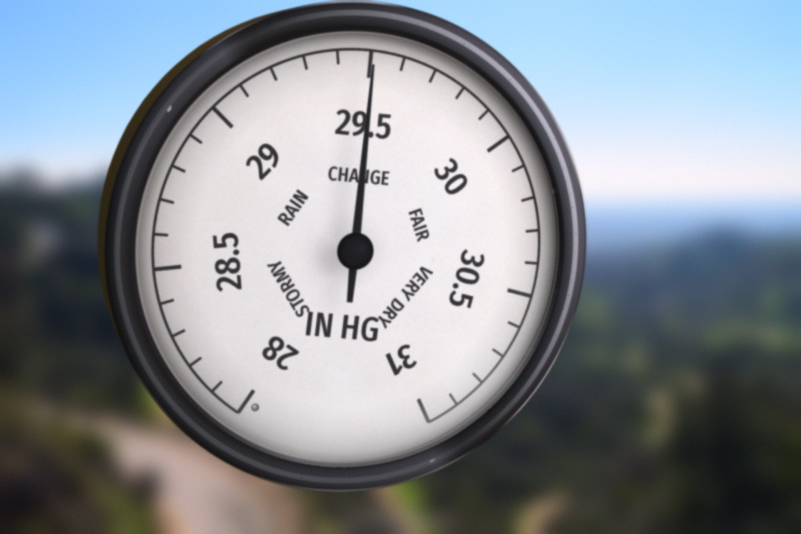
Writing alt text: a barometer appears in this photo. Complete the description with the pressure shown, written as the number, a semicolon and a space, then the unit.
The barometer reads 29.5; inHg
